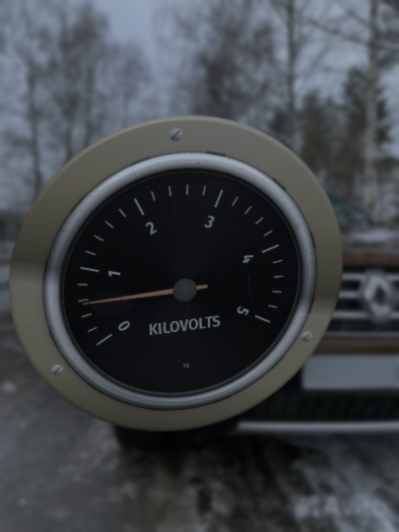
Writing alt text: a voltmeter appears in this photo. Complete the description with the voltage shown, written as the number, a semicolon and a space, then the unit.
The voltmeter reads 0.6; kV
